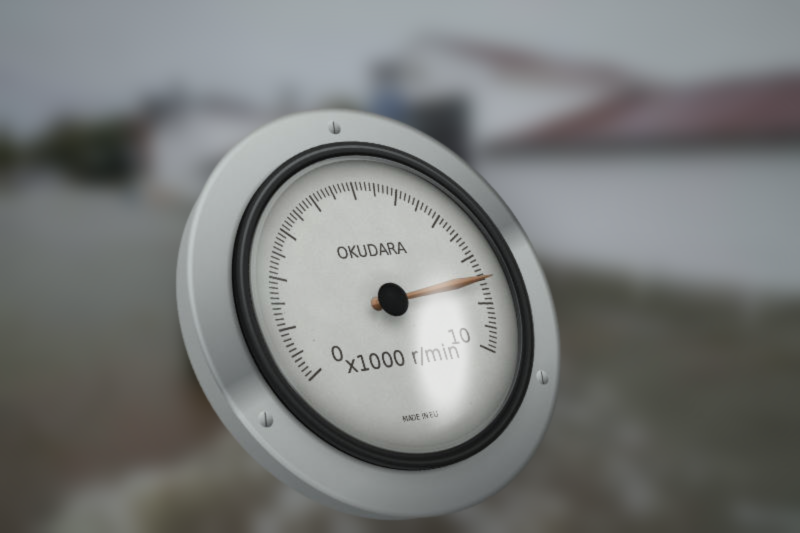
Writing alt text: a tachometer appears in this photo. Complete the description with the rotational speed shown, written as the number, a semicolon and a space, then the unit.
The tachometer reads 8500; rpm
